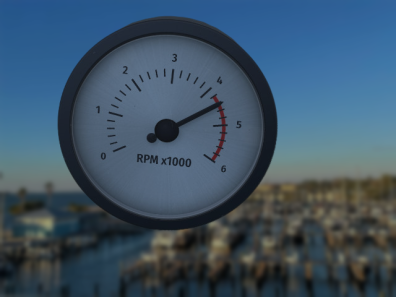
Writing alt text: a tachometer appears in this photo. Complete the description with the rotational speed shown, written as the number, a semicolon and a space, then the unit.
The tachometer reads 4400; rpm
